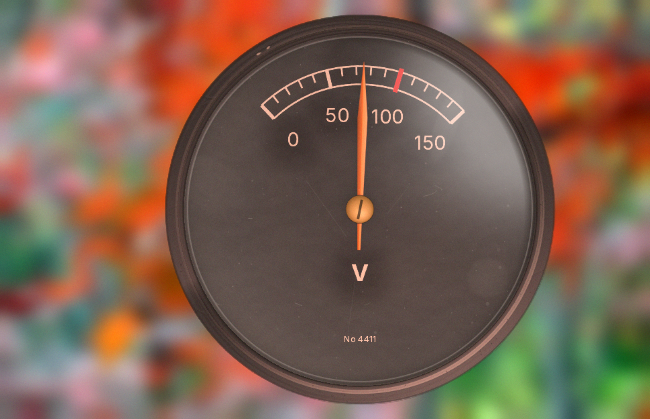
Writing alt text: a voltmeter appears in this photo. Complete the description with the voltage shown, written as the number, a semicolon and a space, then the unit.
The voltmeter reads 75; V
